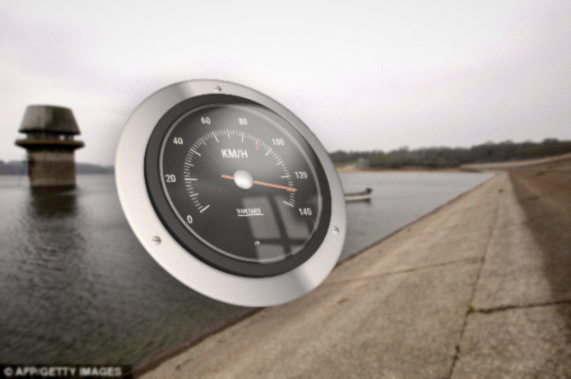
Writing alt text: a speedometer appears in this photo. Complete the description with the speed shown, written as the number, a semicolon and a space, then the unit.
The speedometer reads 130; km/h
